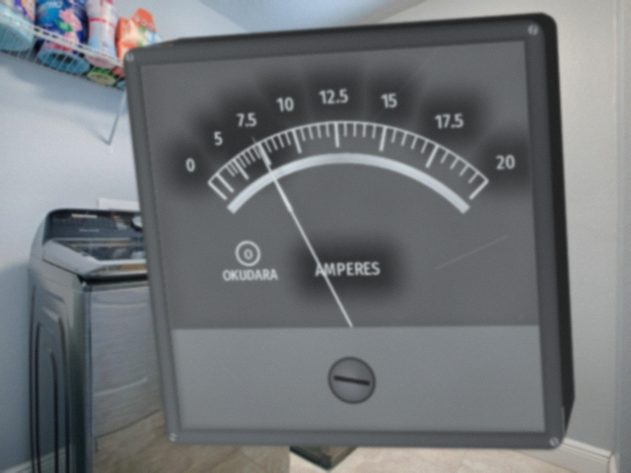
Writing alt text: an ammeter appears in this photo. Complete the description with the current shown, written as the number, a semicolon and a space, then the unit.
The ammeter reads 7.5; A
